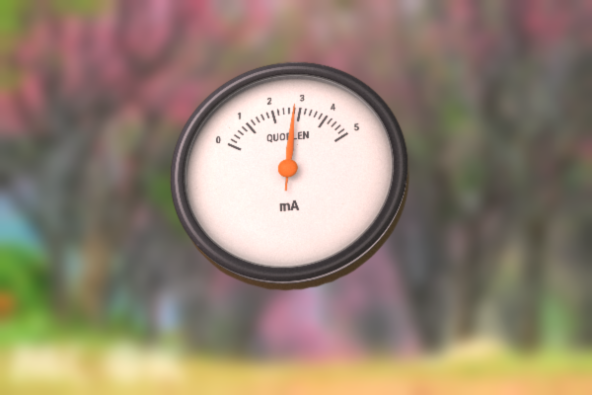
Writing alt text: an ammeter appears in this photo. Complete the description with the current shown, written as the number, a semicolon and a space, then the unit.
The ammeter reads 2.8; mA
